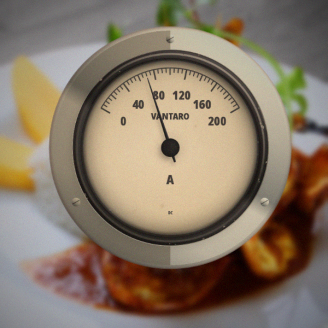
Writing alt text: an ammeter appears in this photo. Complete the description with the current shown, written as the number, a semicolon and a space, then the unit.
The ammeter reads 70; A
